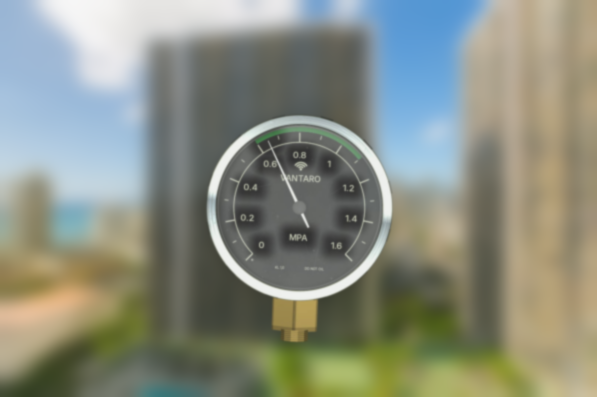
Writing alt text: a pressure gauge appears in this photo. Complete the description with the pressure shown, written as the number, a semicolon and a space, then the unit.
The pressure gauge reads 0.65; MPa
